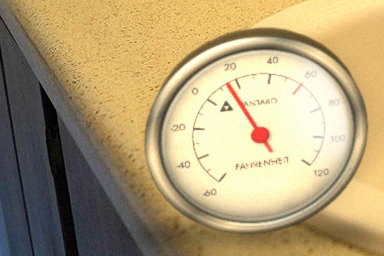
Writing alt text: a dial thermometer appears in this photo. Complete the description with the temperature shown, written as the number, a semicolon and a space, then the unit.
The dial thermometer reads 15; °F
